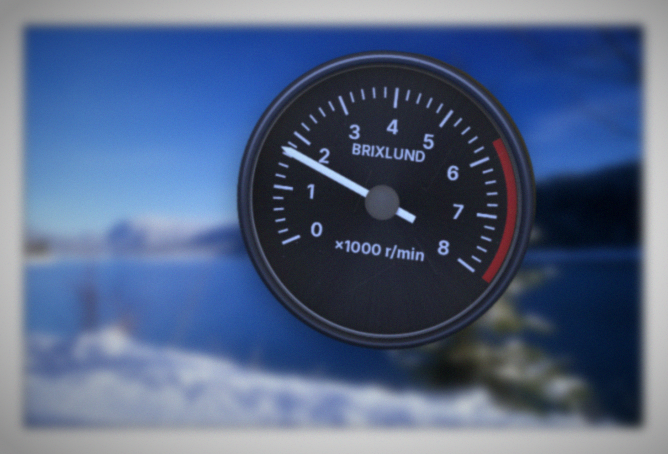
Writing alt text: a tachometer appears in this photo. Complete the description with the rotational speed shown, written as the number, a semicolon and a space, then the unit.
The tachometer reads 1700; rpm
